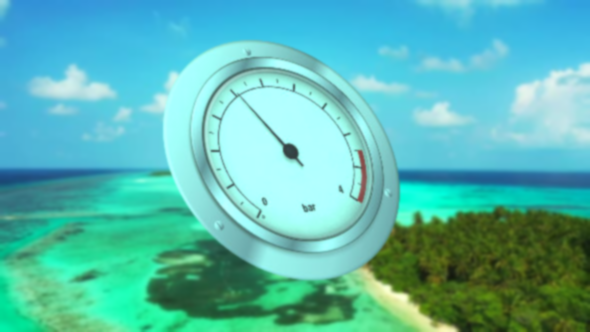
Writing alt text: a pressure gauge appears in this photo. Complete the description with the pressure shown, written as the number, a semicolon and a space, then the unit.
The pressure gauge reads 1.6; bar
